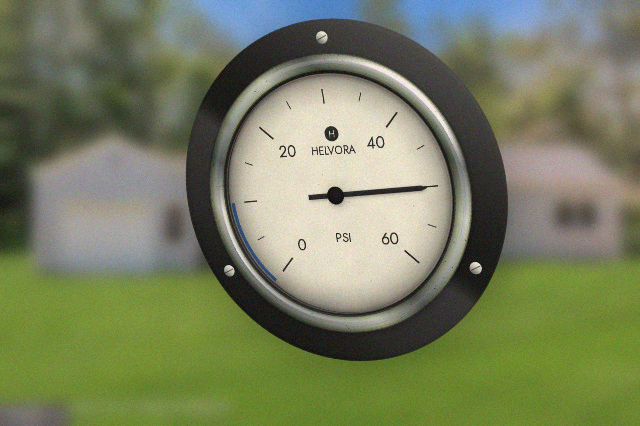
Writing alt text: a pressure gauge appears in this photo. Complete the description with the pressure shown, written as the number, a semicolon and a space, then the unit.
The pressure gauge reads 50; psi
